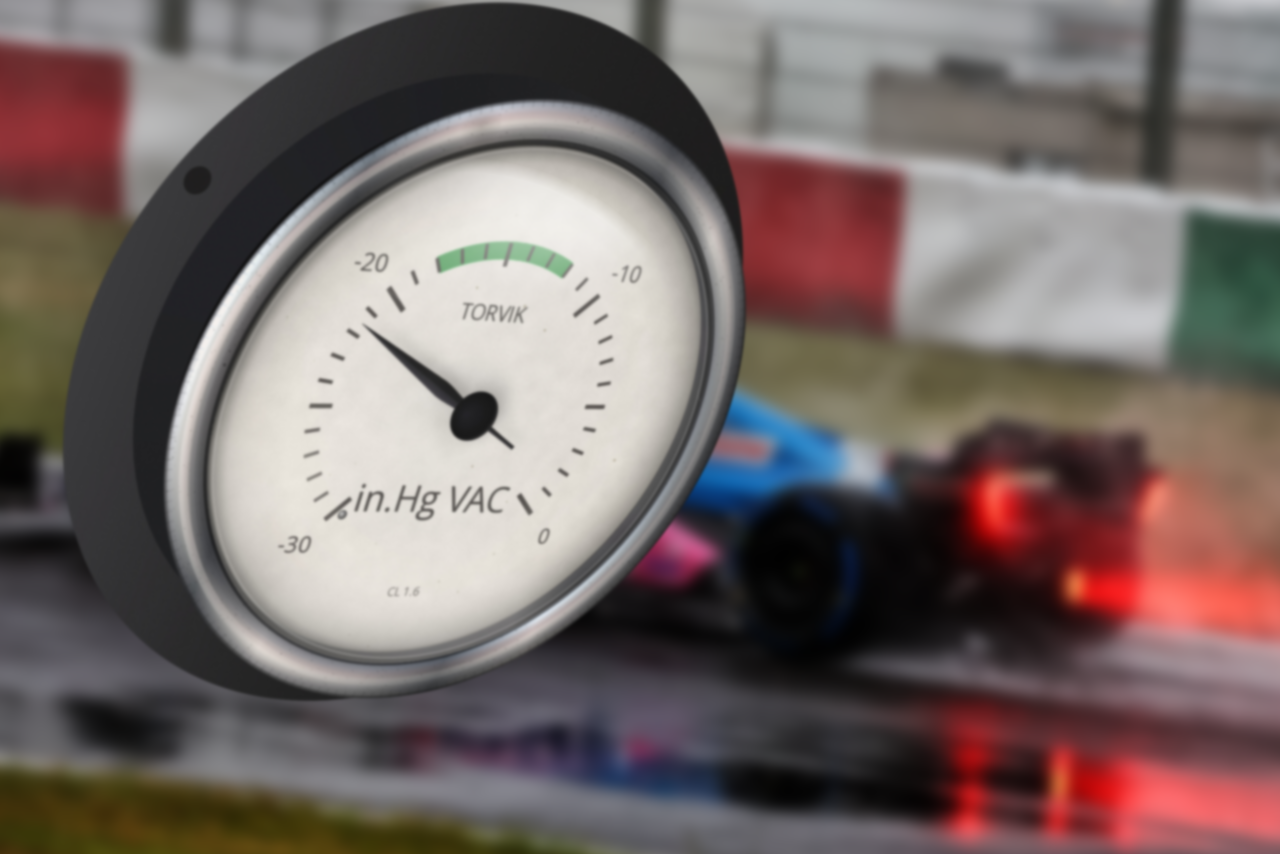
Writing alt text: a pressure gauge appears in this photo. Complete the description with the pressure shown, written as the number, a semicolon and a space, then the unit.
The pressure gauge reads -21.5; inHg
